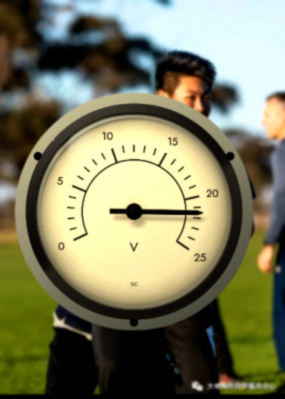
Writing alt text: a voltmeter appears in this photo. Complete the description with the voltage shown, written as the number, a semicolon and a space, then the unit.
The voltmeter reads 21.5; V
